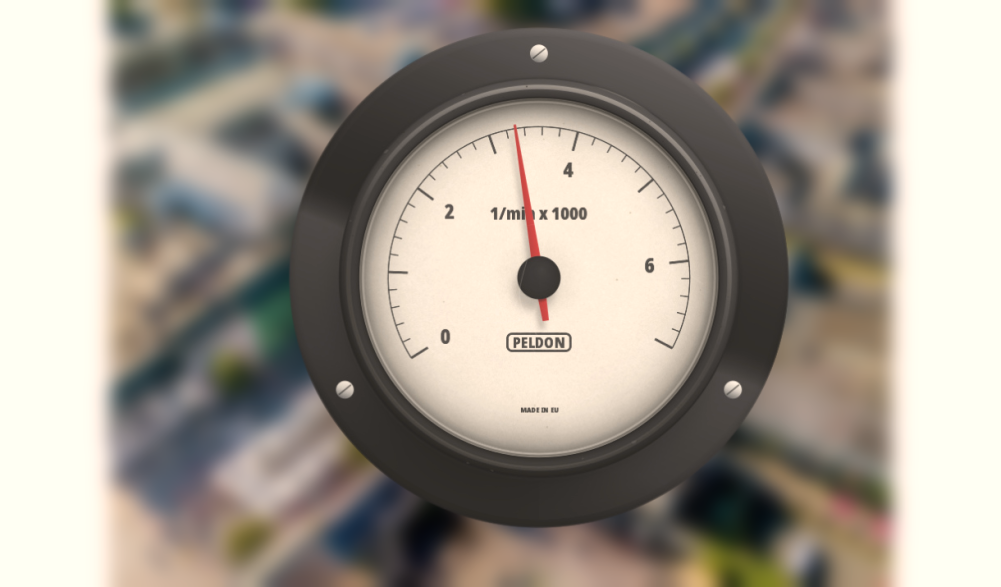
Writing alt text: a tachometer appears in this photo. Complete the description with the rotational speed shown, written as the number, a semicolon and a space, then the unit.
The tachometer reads 3300; rpm
